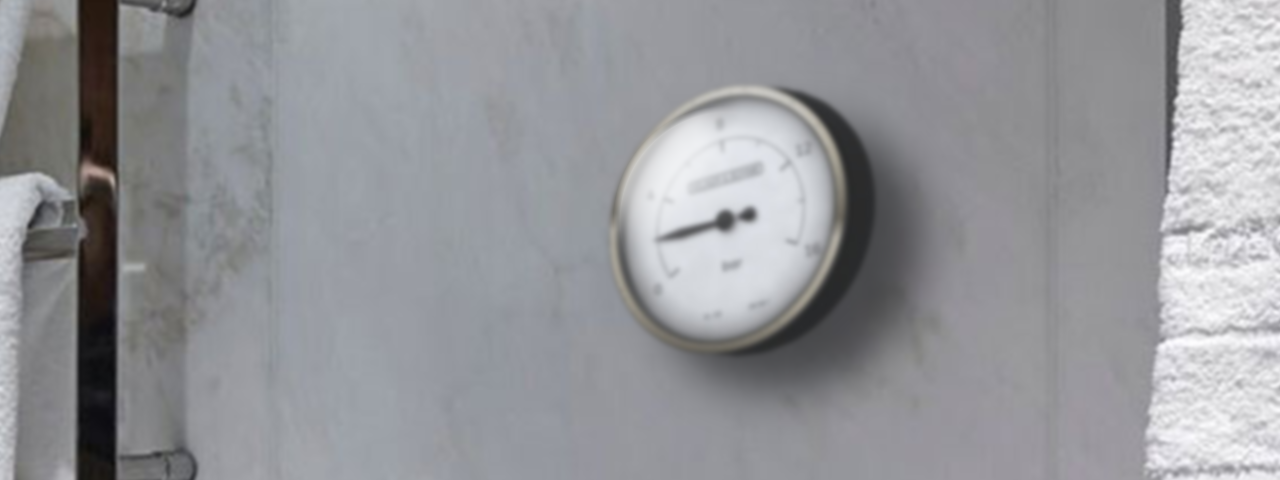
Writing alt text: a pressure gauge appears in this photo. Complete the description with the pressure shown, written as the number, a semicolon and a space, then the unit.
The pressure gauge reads 2; bar
